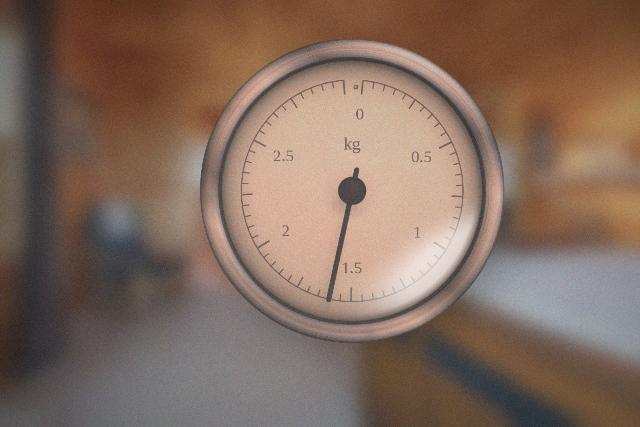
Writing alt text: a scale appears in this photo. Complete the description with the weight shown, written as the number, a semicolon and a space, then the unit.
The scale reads 1.6; kg
